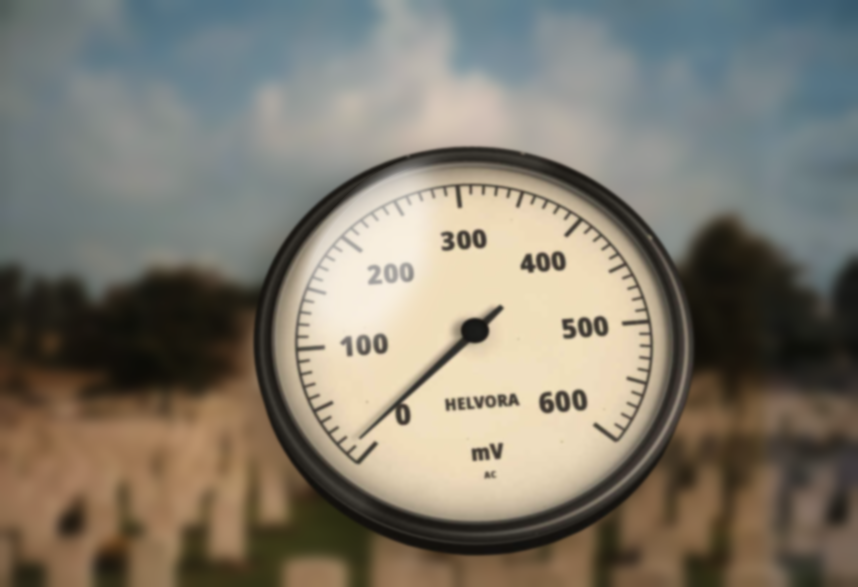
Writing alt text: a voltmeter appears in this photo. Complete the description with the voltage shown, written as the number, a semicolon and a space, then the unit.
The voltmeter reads 10; mV
